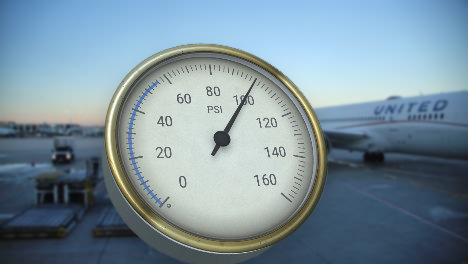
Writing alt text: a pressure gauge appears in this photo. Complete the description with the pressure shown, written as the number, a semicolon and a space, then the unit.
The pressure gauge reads 100; psi
